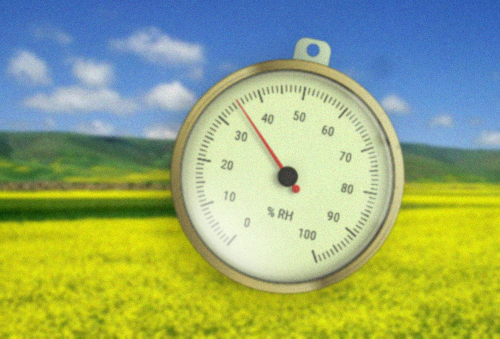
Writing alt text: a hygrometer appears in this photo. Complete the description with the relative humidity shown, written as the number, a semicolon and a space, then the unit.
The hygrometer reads 35; %
